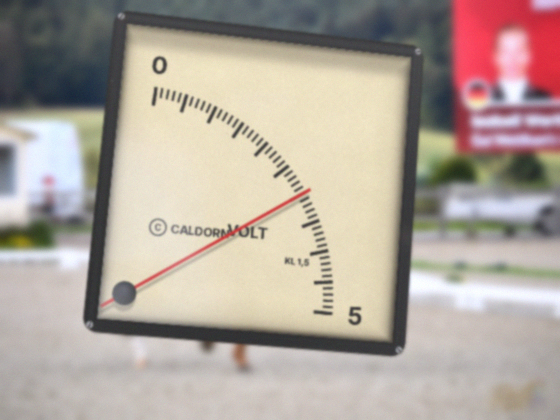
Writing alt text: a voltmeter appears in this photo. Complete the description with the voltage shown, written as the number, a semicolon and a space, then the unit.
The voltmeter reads 3; V
